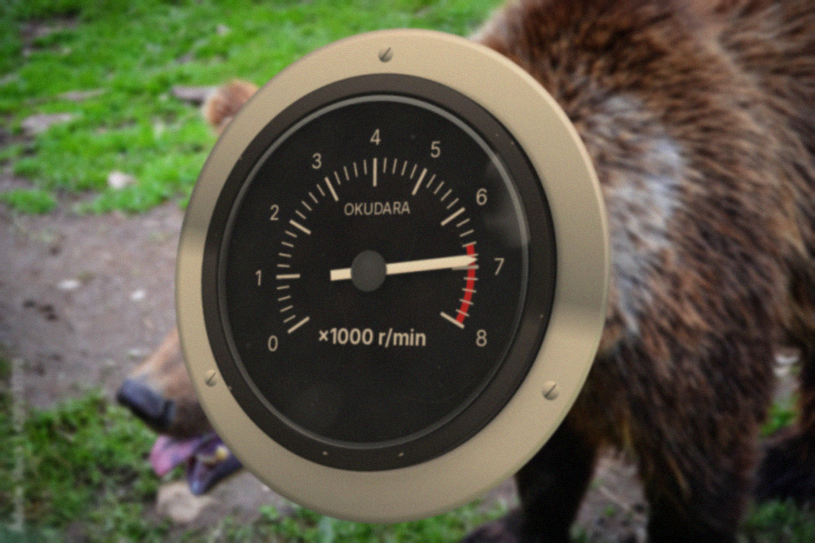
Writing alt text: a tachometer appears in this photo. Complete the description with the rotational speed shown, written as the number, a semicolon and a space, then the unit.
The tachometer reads 6900; rpm
